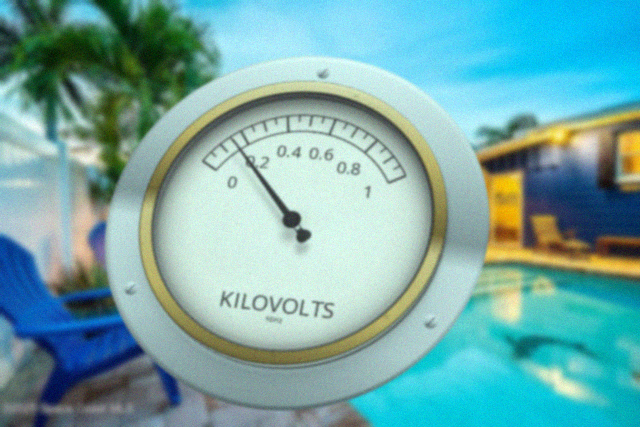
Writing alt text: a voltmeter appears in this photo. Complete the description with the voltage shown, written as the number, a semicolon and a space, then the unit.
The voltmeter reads 0.15; kV
